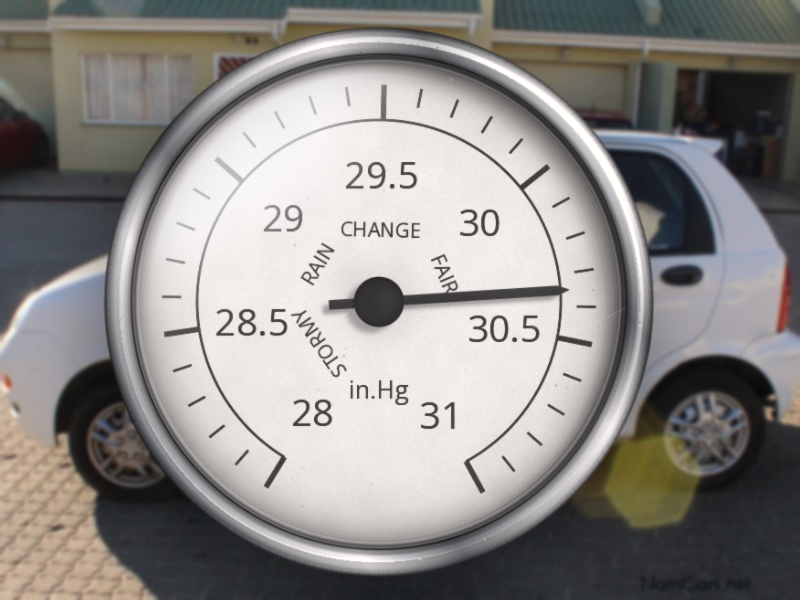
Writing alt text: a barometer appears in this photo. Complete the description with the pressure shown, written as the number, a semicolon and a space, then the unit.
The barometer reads 30.35; inHg
